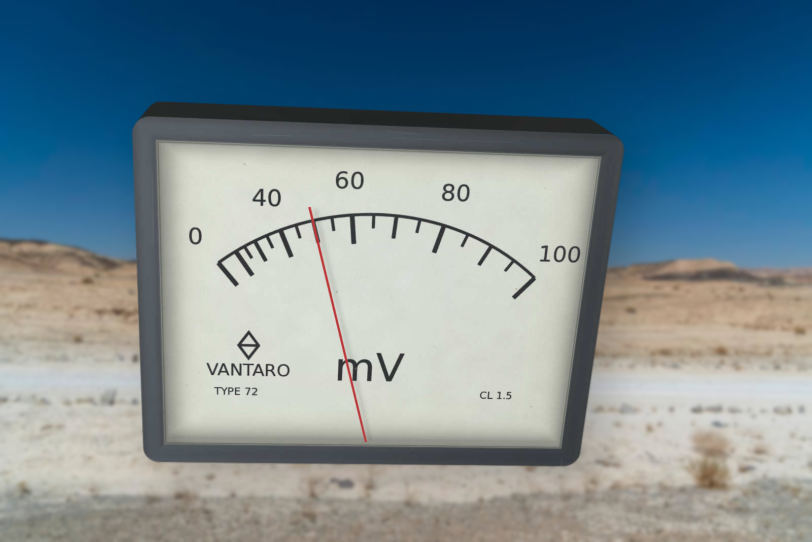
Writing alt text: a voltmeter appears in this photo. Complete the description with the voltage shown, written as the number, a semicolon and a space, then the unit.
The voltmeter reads 50; mV
